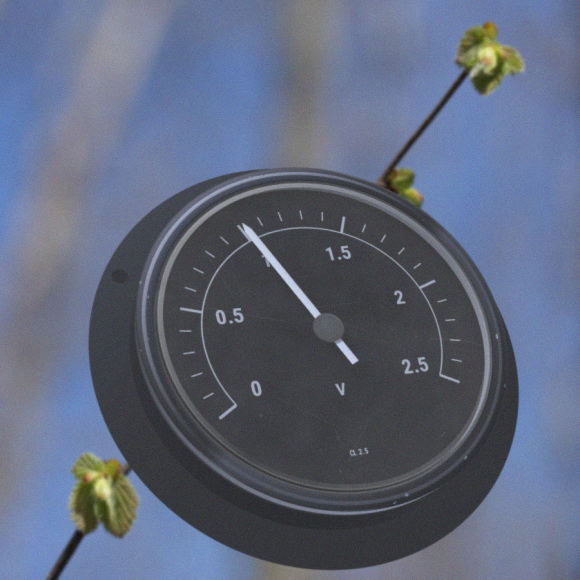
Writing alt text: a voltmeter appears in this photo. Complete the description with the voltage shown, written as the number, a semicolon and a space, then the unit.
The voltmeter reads 1; V
